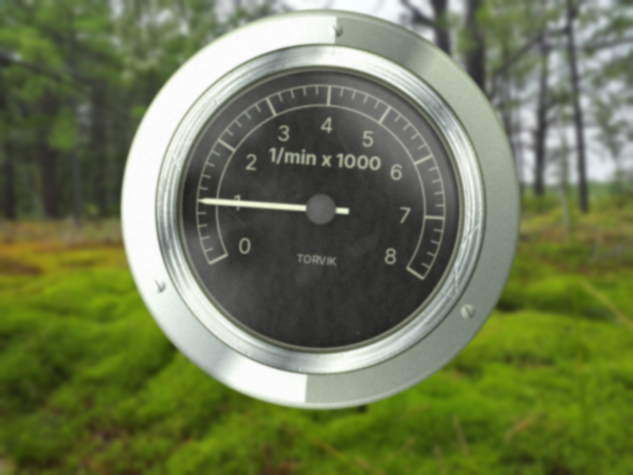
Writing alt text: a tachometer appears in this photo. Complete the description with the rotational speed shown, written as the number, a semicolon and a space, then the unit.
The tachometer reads 1000; rpm
